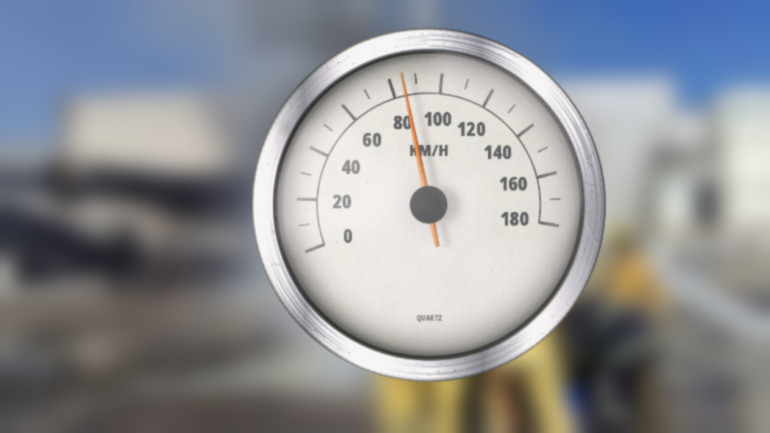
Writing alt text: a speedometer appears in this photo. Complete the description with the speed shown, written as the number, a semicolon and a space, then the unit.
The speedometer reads 85; km/h
